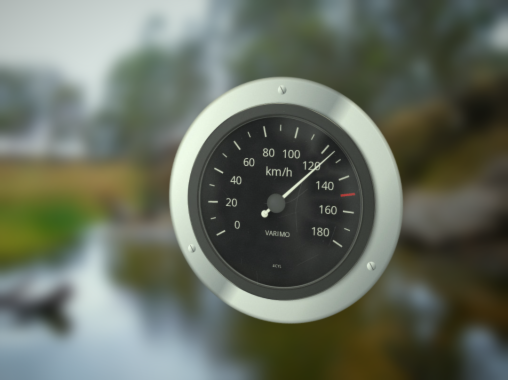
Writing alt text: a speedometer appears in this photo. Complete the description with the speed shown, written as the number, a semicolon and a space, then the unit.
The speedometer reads 125; km/h
